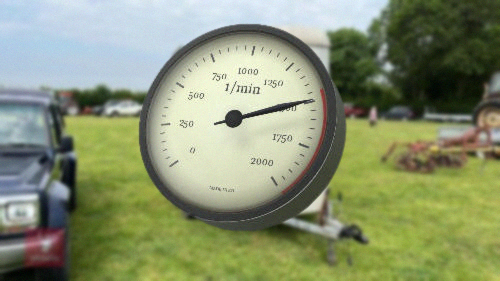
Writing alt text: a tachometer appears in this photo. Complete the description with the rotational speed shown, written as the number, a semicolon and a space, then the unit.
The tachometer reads 1500; rpm
